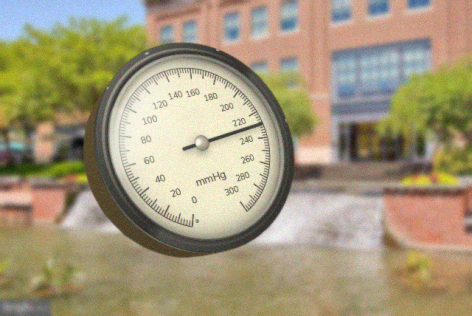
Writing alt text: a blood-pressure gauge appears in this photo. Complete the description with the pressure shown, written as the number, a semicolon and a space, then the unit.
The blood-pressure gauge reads 230; mmHg
